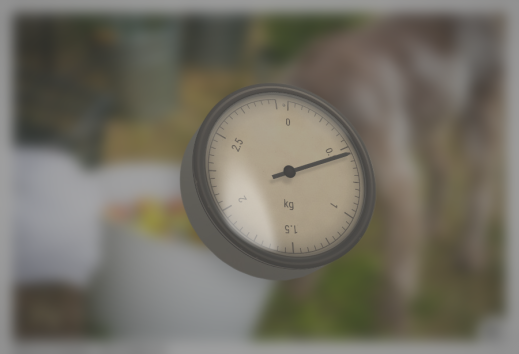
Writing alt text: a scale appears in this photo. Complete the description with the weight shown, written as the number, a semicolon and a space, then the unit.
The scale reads 0.55; kg
